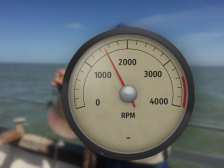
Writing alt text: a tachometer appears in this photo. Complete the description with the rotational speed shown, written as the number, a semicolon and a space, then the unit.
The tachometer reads 1500; rpm
